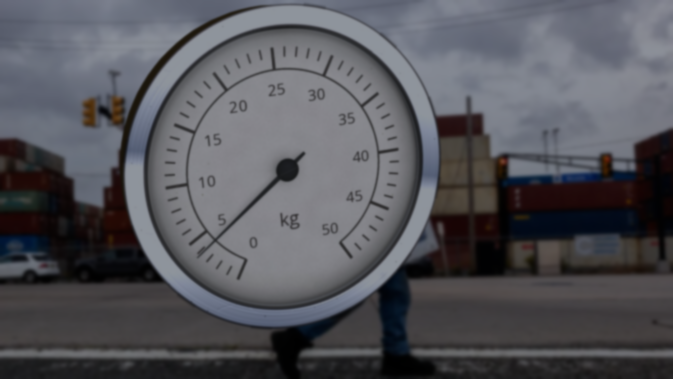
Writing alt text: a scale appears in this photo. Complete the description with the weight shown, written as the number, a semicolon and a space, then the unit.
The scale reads 4; kg
